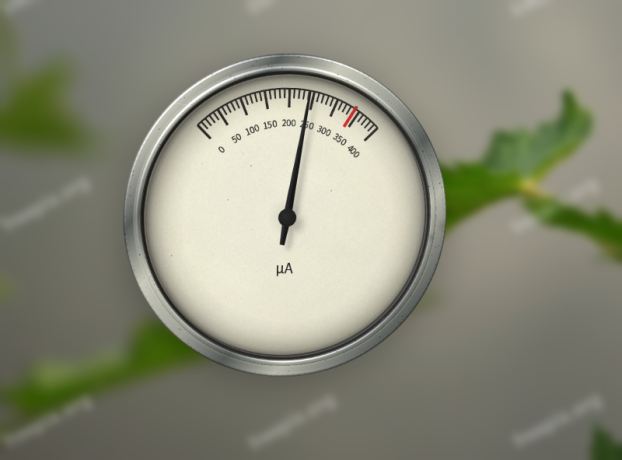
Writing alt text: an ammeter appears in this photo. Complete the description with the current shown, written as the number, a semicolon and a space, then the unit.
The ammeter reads 240; µA
